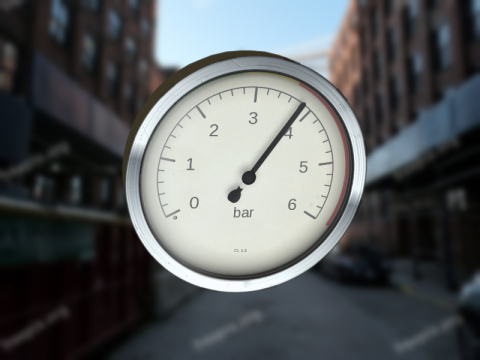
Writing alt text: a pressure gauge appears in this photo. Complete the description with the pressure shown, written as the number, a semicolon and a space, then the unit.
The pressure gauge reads 3.8; bar
